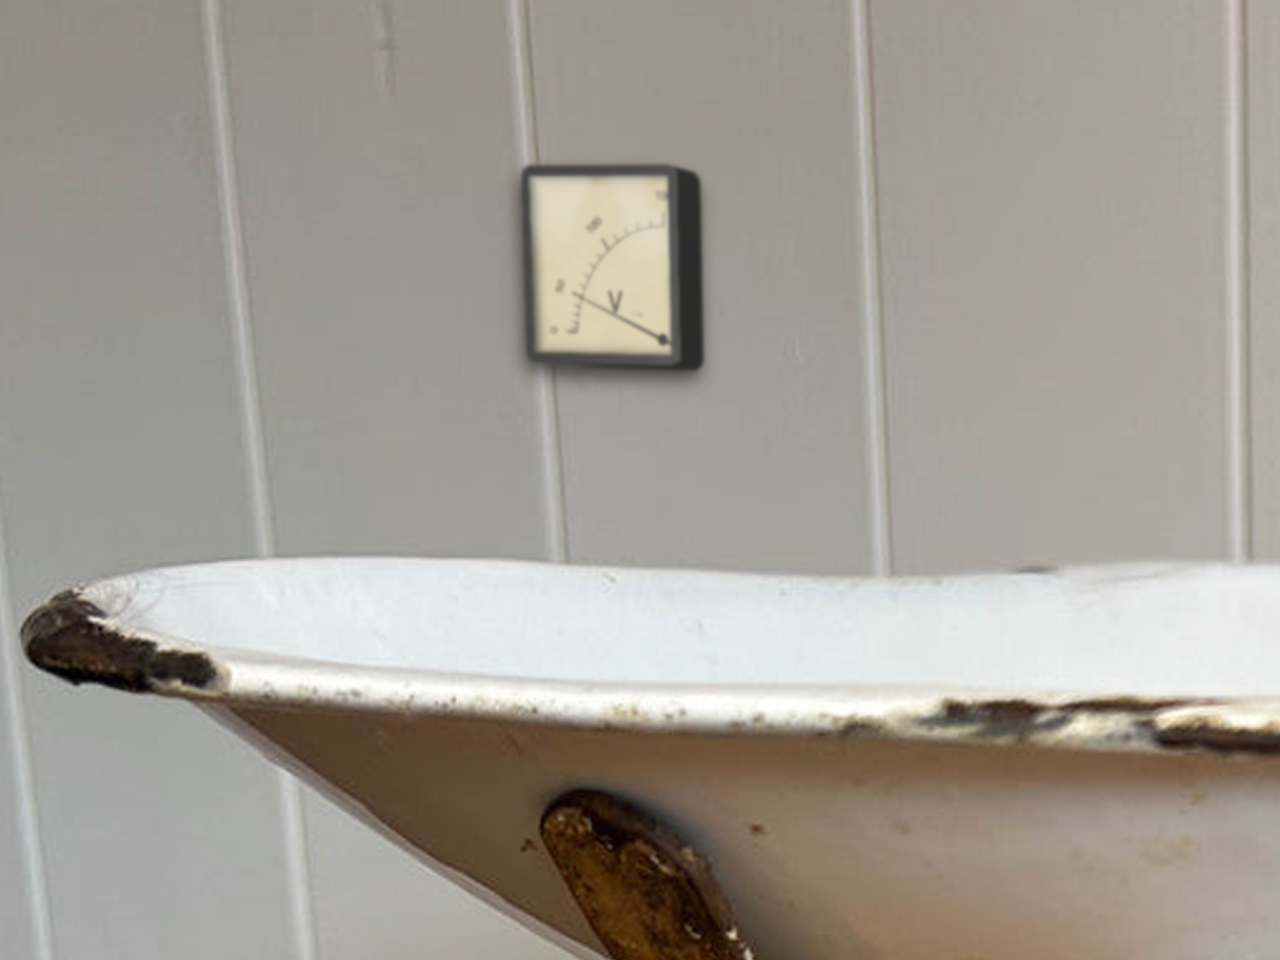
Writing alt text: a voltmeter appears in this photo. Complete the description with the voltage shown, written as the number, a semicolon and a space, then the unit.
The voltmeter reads 50; V
